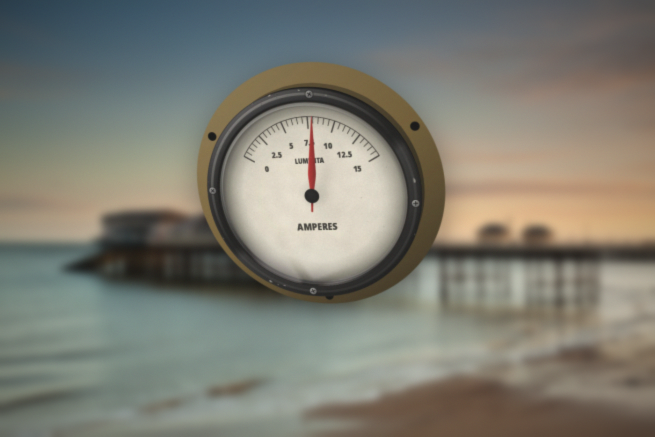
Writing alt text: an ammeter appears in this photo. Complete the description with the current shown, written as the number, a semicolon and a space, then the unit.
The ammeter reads 8; A
